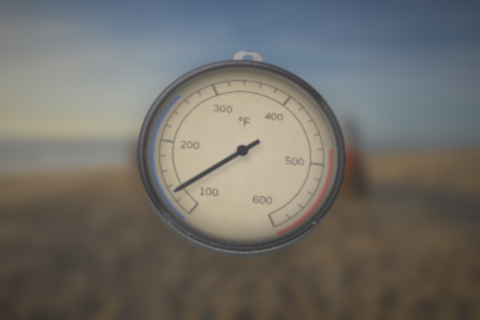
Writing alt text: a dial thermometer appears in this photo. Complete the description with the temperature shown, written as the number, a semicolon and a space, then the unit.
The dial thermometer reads 130; °F
